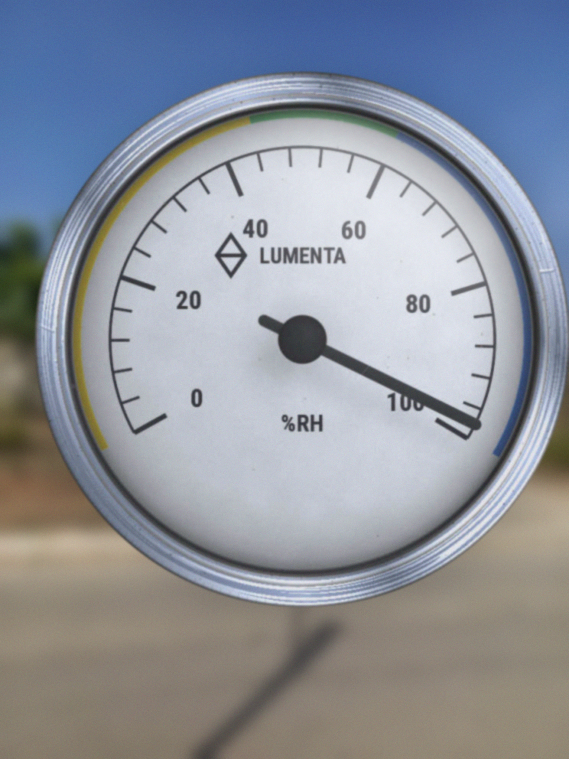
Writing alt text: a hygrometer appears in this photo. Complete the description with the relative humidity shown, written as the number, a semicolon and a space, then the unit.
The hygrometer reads 98; %
